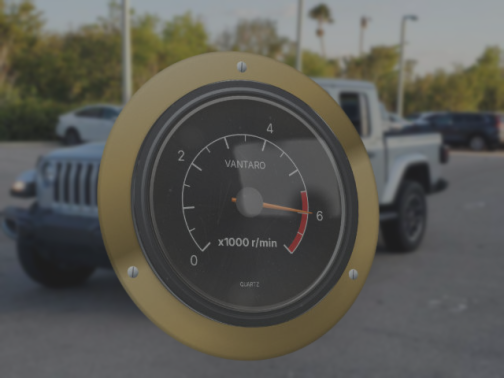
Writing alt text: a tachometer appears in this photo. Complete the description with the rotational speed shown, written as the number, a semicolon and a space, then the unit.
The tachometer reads 6000; rpm
